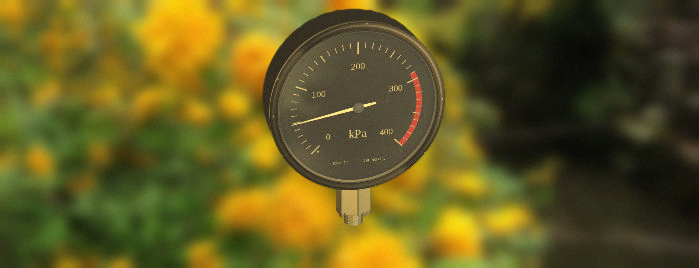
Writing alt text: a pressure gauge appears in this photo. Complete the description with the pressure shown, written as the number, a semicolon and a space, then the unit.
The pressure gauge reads 50; kPa
